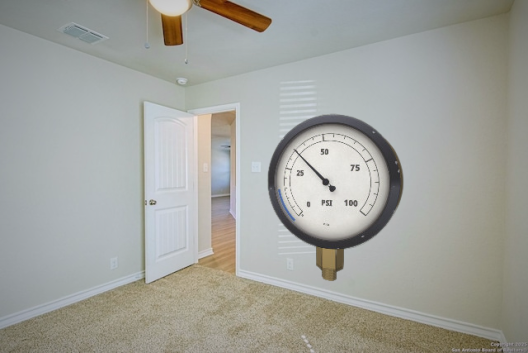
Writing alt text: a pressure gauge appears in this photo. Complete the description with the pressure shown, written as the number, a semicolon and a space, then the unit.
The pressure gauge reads 35; psi
